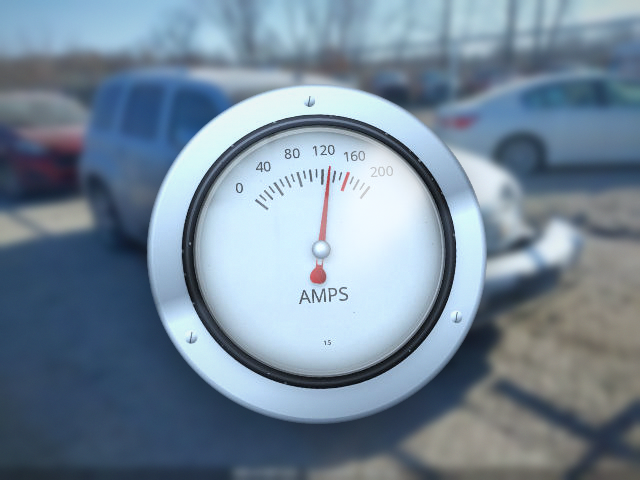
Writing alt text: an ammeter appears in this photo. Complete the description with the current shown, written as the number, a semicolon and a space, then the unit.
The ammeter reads 130; A
